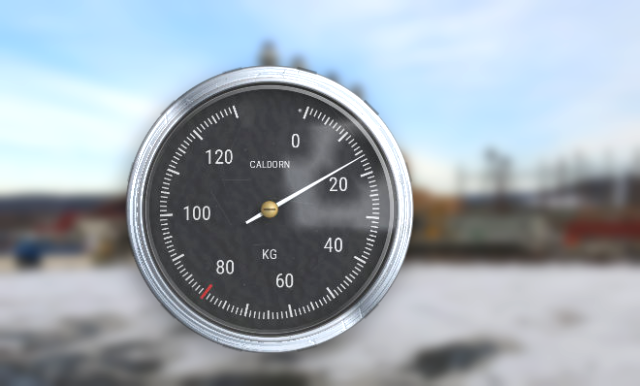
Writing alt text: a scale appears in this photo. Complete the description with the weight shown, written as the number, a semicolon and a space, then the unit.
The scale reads 16; kg
